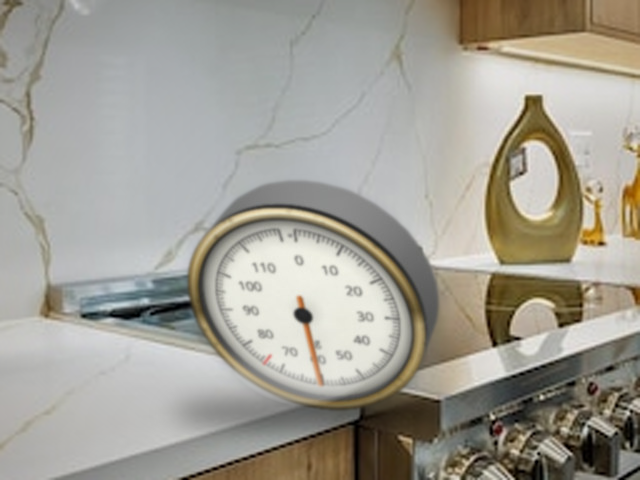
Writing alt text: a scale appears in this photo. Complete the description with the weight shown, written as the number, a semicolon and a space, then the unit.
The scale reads 60; kg
